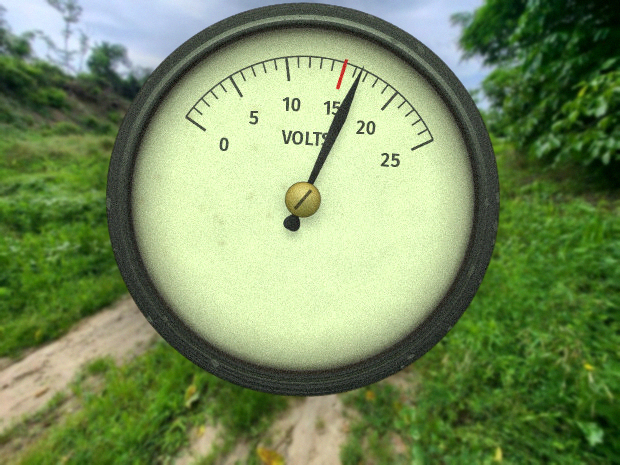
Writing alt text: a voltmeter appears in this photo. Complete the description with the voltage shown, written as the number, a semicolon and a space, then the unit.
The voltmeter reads 16.5; V
